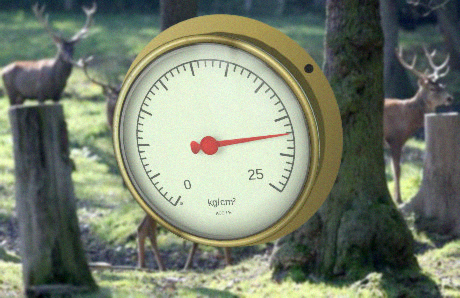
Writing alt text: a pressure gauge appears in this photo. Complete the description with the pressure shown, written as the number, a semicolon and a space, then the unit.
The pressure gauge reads 21; kg/cm²
